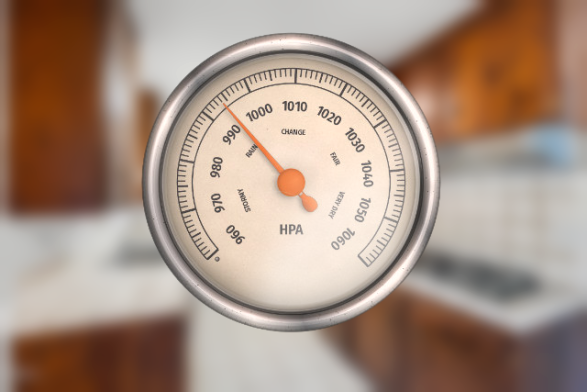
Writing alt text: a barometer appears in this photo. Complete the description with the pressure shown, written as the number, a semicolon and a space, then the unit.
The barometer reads 994; hPa
